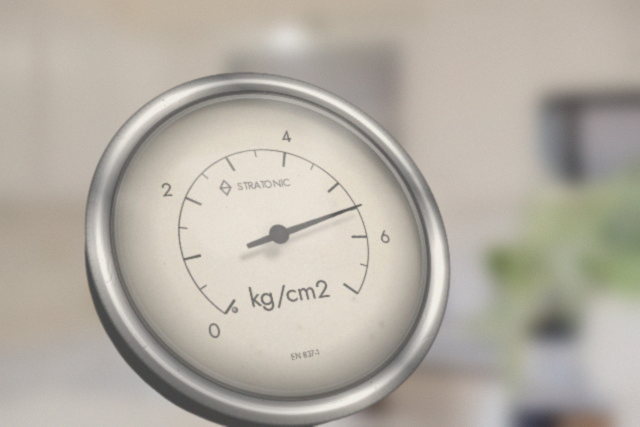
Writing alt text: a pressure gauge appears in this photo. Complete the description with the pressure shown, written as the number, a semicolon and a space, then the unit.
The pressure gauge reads 5.5; kg/cm²
